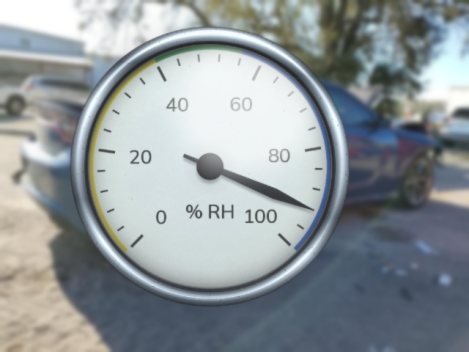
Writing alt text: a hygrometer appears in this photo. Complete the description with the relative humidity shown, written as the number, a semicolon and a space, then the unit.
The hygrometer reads 92; %
